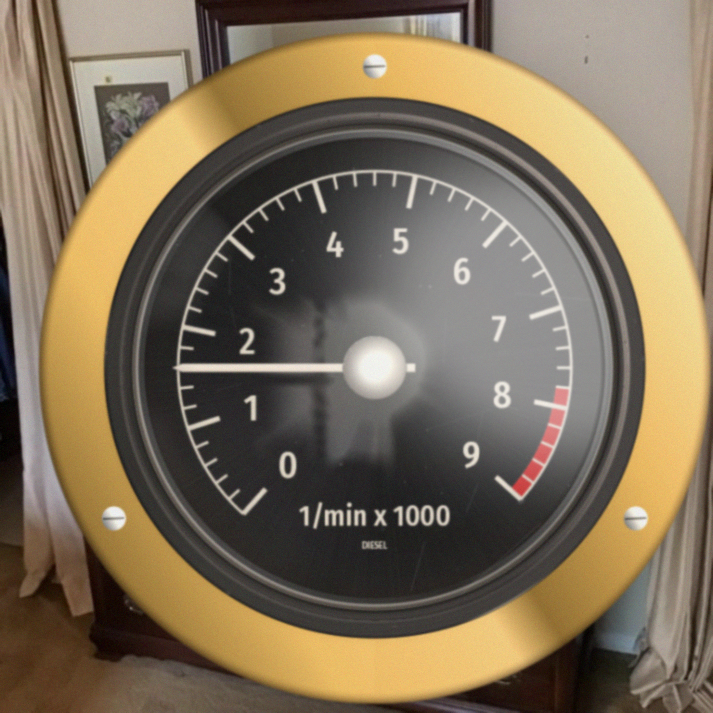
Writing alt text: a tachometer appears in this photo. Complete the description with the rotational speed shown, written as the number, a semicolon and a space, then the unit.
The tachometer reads 1600; rpm
